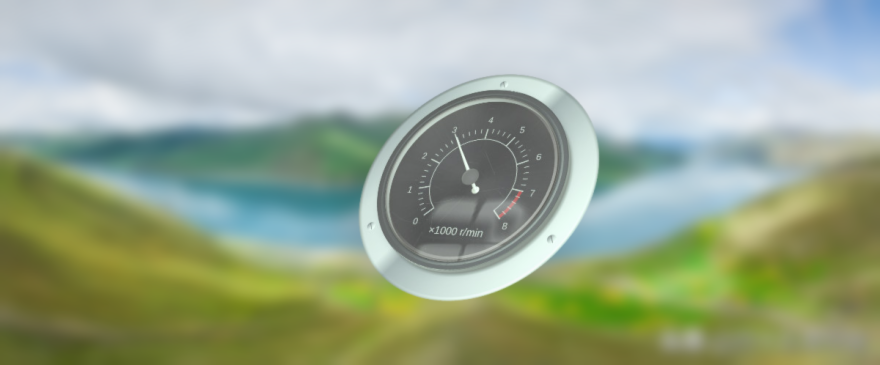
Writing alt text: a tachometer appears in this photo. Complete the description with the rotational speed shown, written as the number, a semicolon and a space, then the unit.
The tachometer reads 3000; rpm
